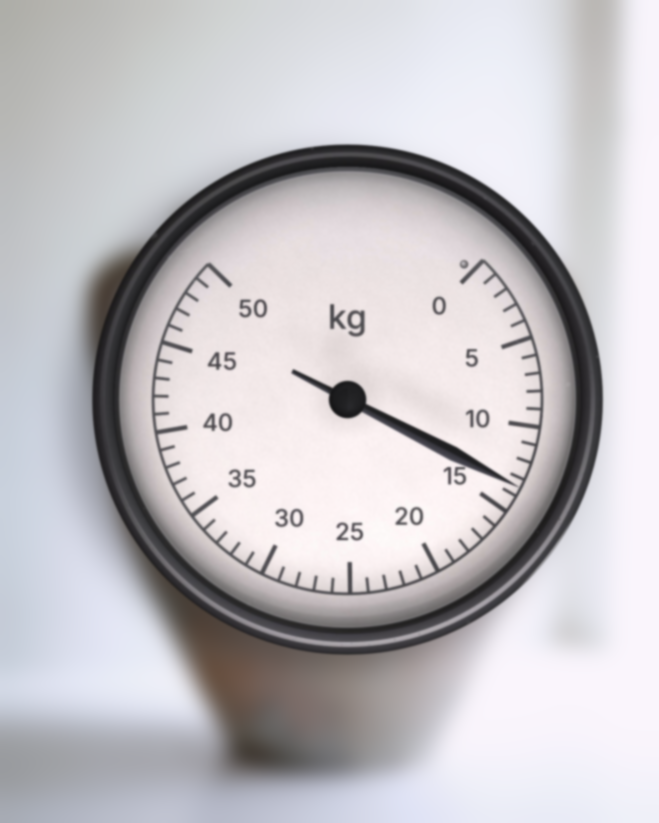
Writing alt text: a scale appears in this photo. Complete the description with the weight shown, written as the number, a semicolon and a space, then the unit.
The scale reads 13.5; kg
